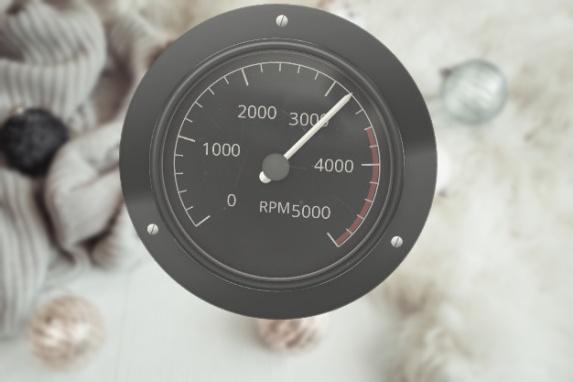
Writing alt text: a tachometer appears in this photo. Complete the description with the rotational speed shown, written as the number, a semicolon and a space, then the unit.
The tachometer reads 3200; rpm
